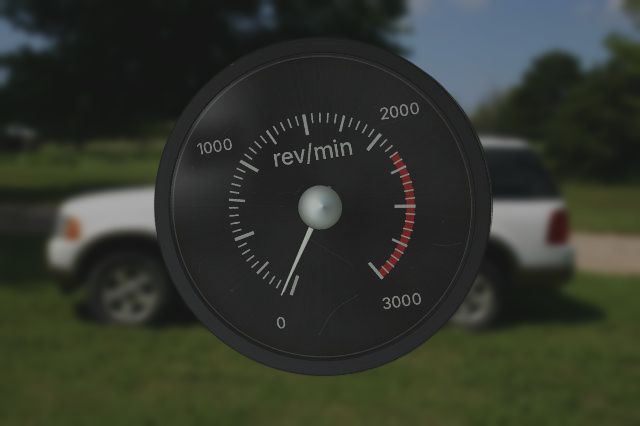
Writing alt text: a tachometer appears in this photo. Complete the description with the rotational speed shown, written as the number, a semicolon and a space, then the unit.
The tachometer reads 50; rpm
